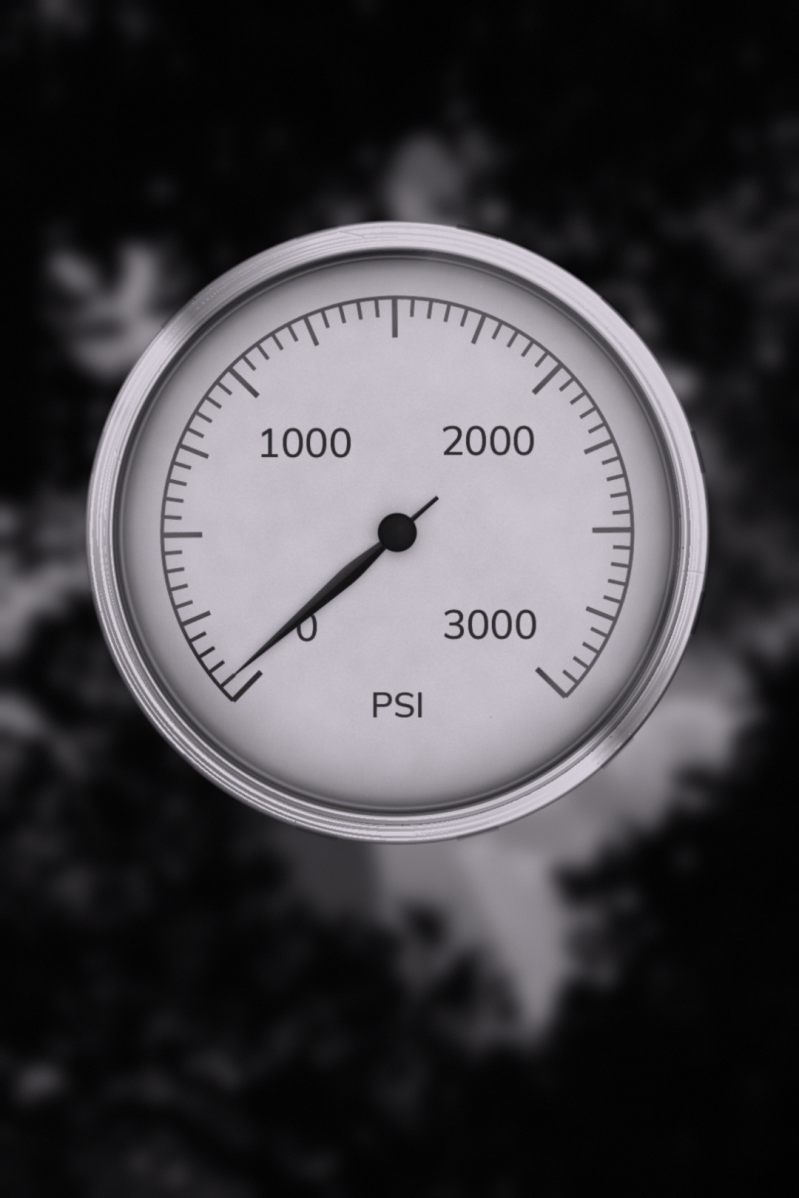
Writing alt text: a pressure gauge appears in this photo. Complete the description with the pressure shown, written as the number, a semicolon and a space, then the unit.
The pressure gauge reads 50; psi
